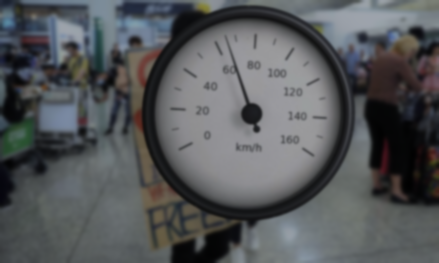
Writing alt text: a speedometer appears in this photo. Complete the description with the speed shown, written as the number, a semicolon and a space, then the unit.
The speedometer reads 65; km/h
